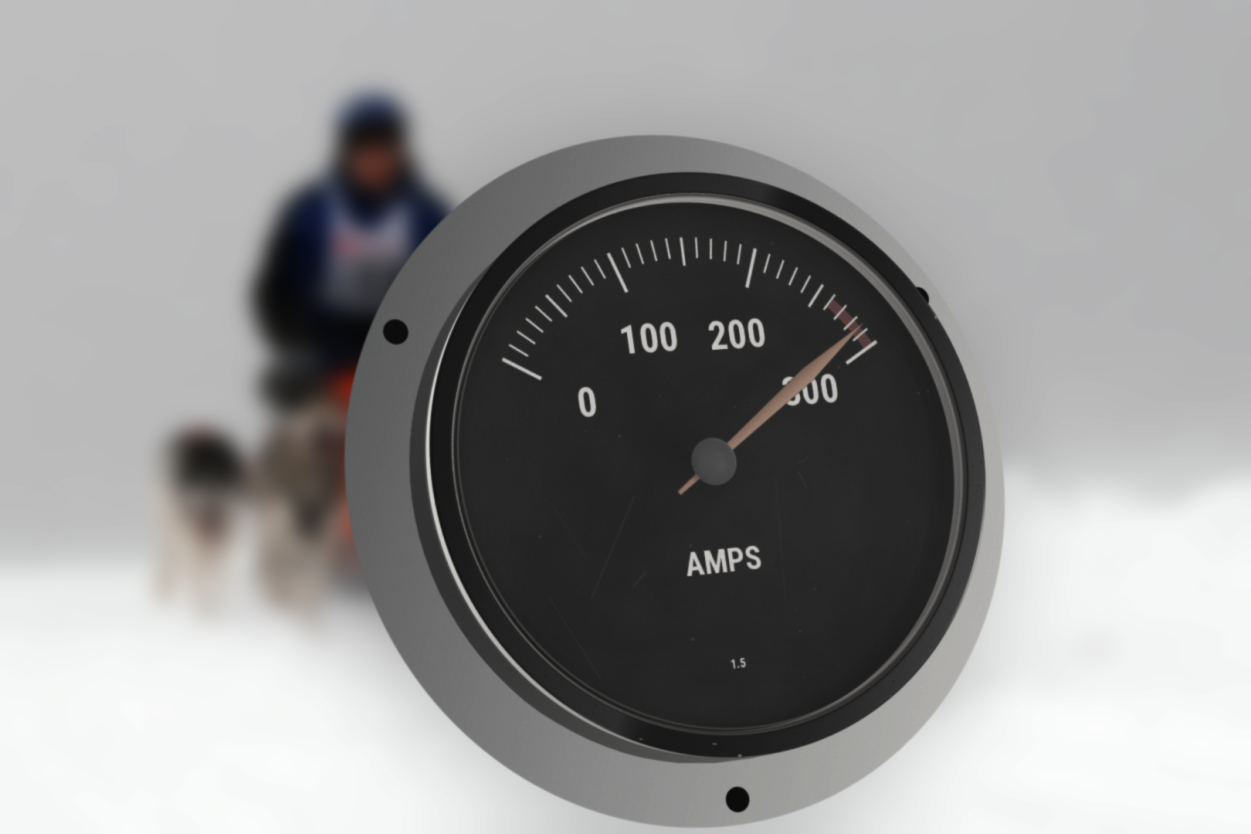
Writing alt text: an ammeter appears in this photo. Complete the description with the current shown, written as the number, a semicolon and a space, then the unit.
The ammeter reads 285; A
